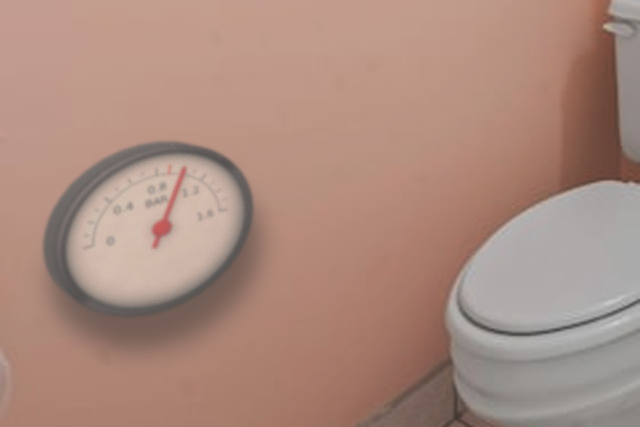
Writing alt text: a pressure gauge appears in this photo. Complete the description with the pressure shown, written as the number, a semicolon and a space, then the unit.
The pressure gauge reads 1; bar
